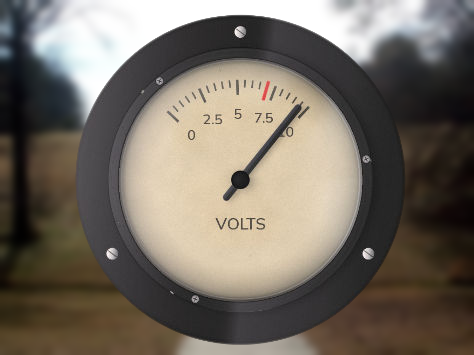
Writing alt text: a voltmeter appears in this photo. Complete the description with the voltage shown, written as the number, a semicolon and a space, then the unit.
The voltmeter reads 9.5; V
